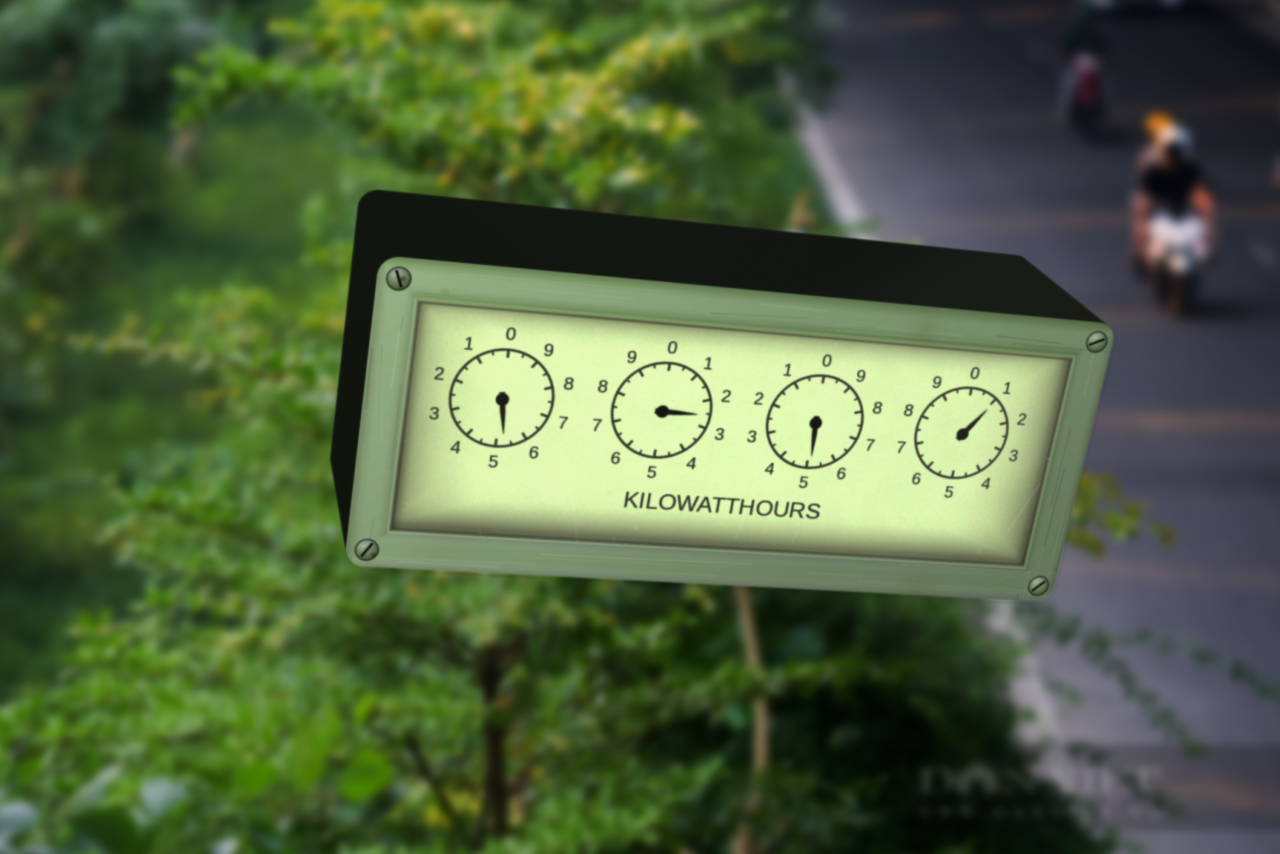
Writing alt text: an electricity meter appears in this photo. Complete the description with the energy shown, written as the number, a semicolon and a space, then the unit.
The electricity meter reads 5251; kWh
